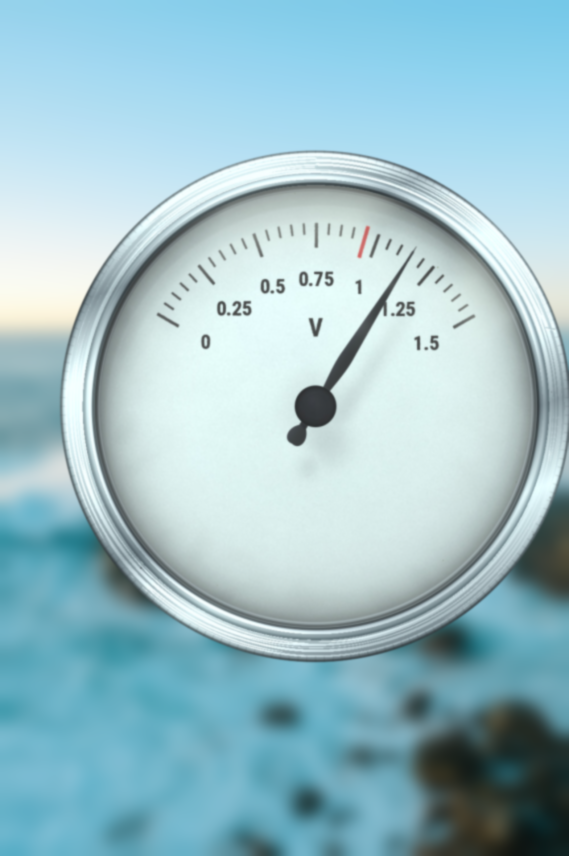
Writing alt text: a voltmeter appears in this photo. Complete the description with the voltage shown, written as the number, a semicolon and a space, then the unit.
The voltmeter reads 1.15; V
